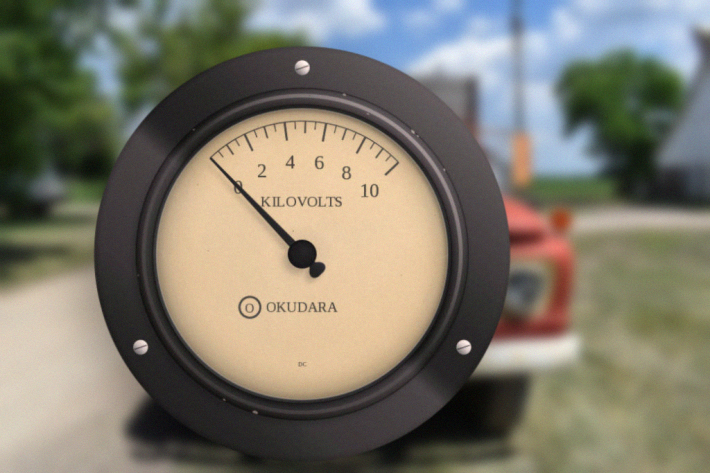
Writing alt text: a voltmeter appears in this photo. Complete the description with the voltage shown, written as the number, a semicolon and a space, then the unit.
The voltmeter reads 0; kV
